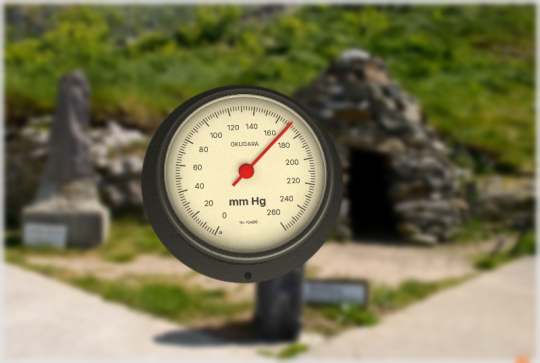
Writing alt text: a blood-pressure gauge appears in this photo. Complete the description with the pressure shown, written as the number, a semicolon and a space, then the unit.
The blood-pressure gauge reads 170; mmHg
